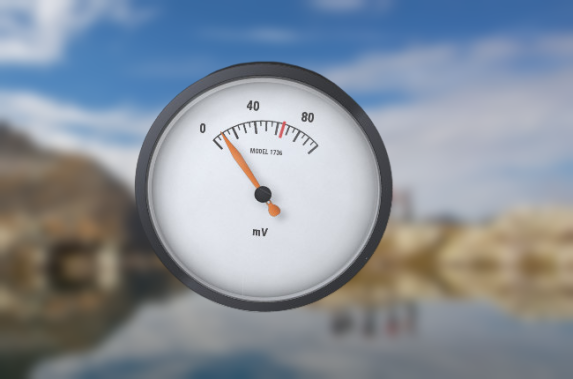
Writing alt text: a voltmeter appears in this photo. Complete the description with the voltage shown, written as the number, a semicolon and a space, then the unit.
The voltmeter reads 10; mV
